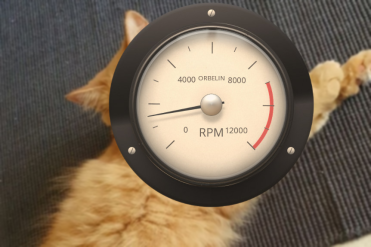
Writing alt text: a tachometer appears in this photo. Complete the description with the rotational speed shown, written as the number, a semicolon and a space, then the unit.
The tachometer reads 1500; rpm
